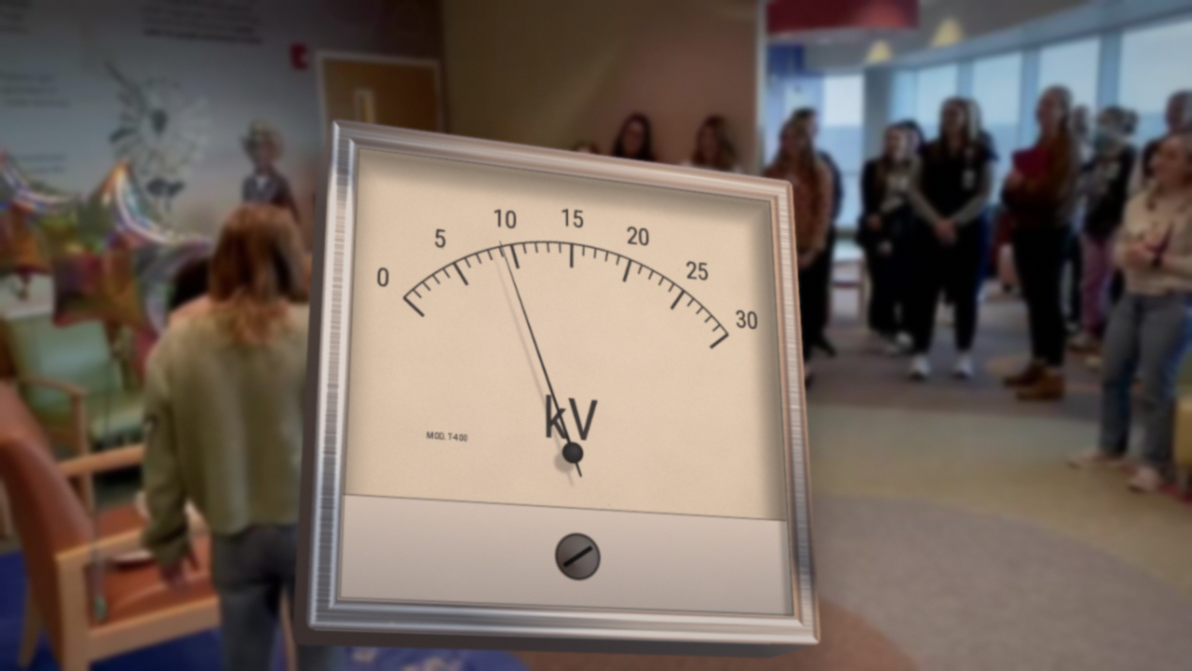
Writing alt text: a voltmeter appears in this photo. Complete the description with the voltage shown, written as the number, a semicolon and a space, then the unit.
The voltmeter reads 9; kV
